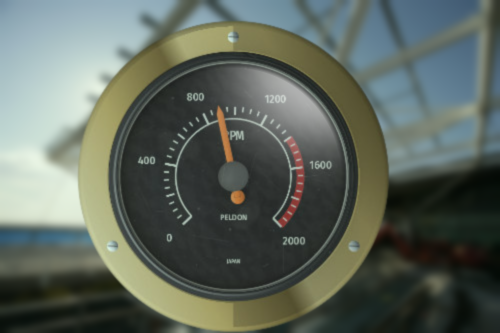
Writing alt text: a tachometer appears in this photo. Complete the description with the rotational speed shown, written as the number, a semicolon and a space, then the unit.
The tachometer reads 900; rpm
